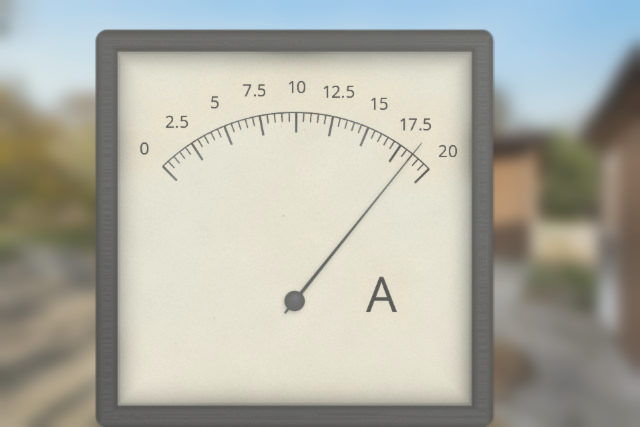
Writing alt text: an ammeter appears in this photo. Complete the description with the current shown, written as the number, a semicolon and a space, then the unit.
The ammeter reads 18.5; A
